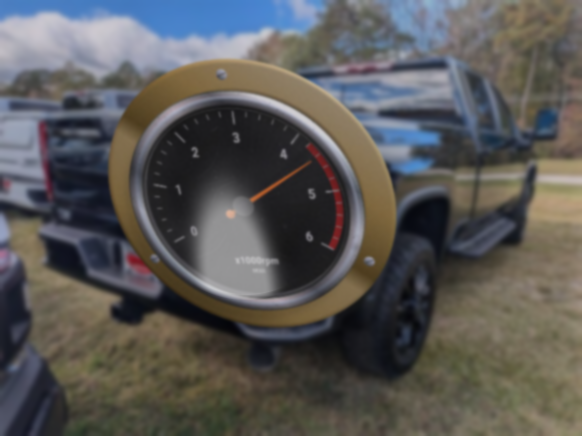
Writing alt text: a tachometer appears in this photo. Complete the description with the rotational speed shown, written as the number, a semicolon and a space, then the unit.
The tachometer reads 4400; rpm
